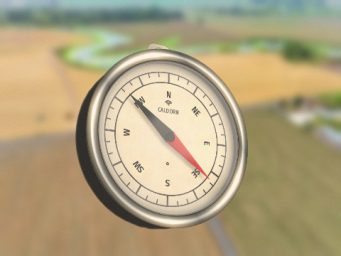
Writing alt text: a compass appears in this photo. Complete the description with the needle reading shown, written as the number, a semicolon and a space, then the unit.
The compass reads 130; °
